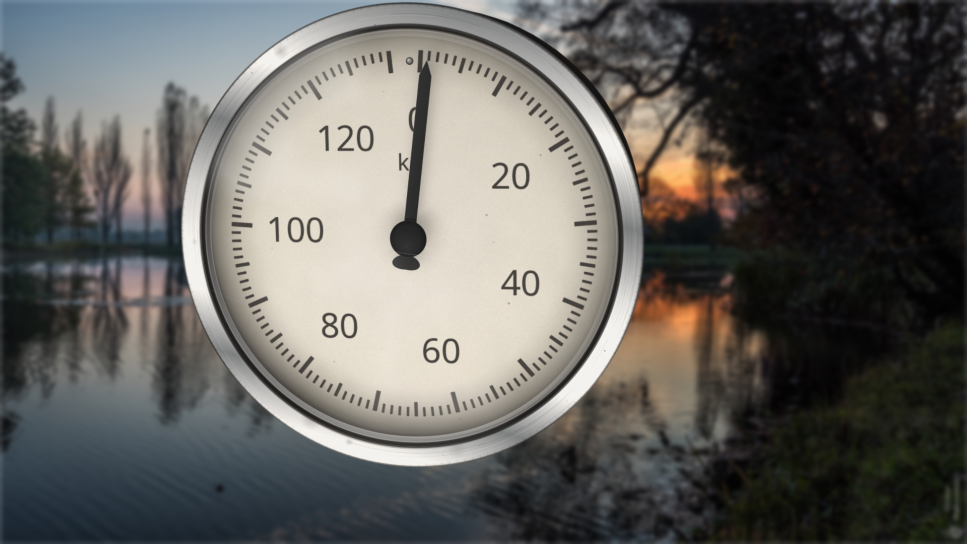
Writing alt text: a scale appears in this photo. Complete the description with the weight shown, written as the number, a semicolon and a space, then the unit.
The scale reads 1; kg
